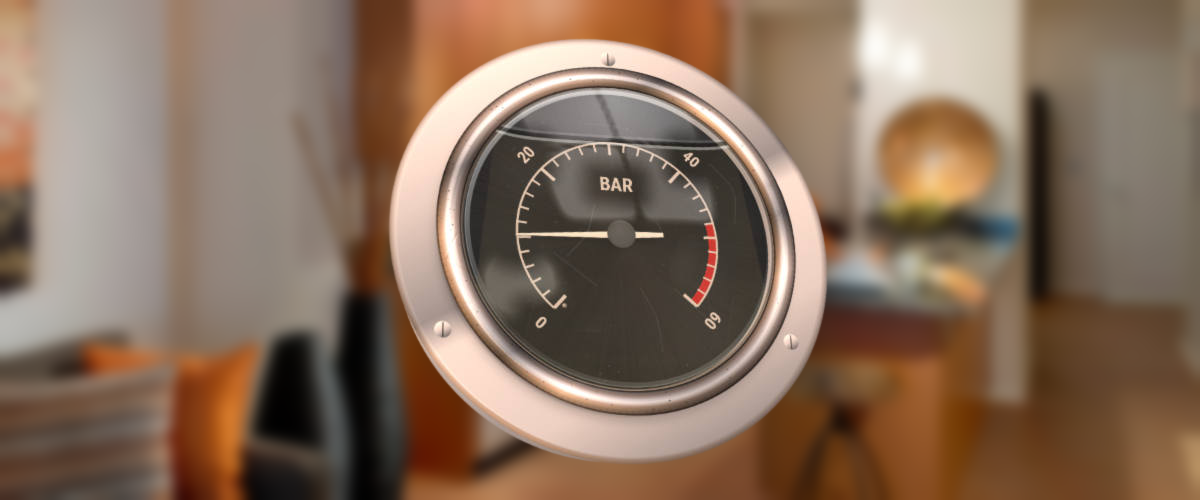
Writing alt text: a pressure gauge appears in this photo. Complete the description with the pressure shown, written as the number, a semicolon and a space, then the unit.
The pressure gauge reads 10; bar
